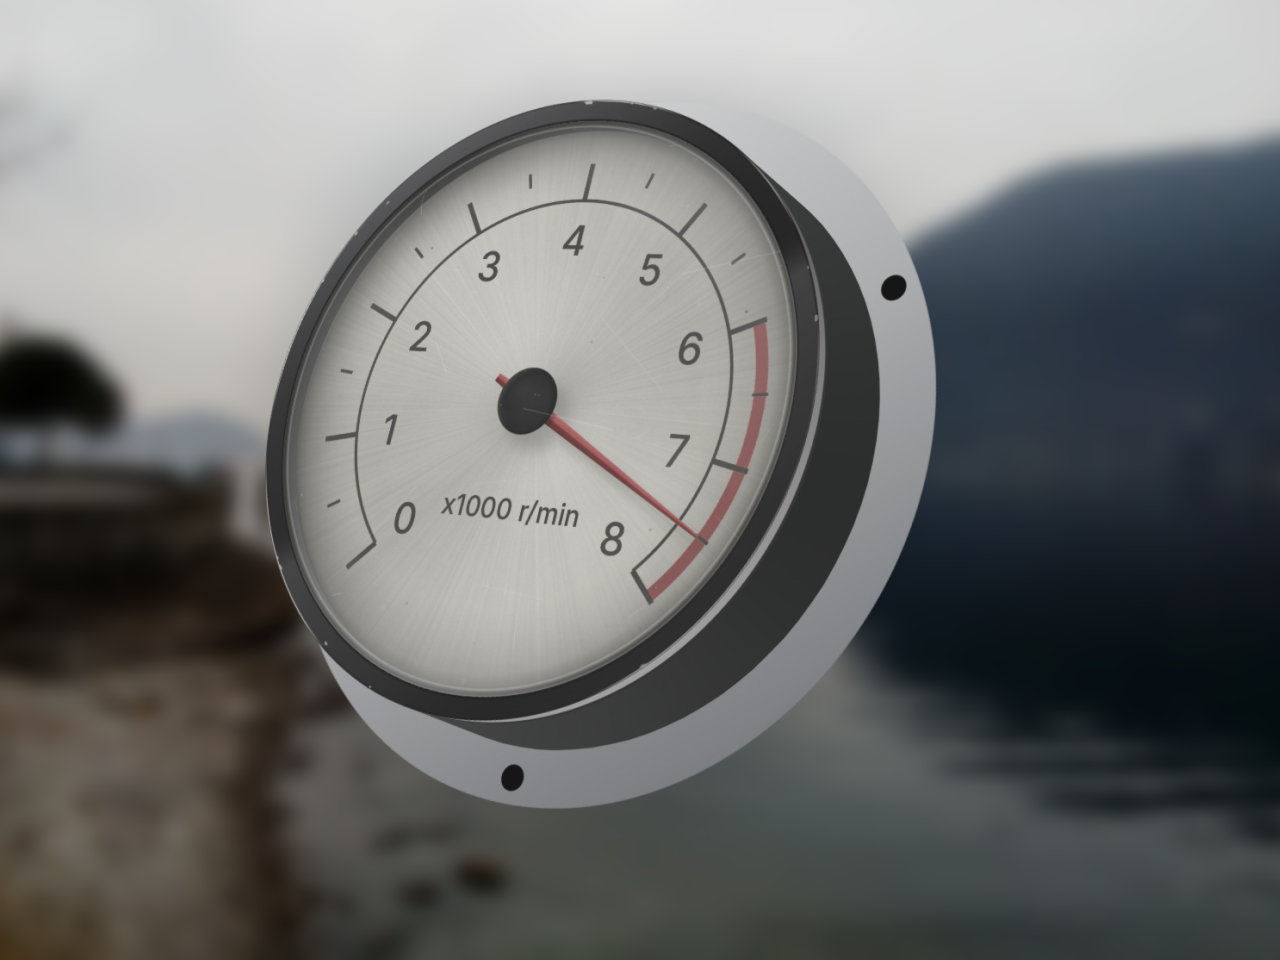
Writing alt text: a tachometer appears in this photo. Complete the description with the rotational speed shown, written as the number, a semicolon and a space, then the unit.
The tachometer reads 7500; rpm
